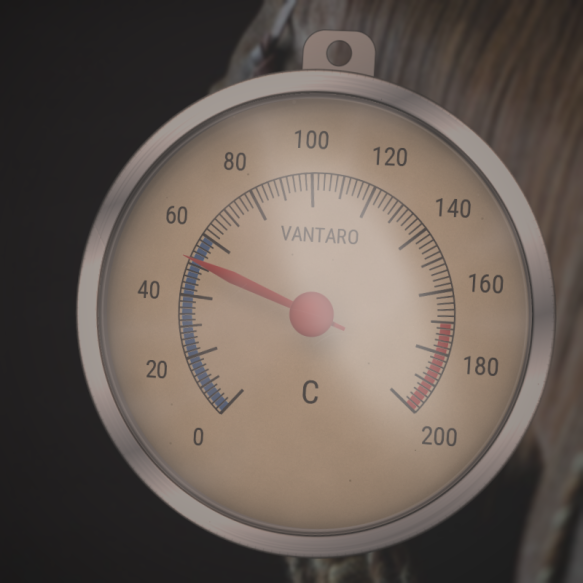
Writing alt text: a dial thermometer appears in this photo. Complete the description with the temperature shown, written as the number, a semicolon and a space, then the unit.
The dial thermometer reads 52; °C
